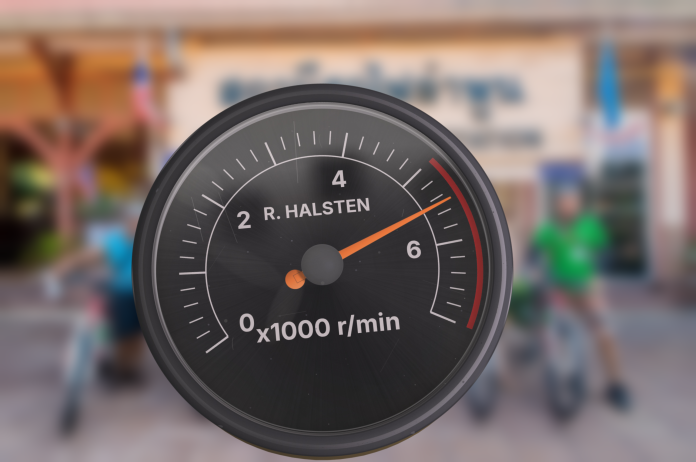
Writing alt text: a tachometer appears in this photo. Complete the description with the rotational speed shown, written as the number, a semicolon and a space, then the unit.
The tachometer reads 5500; rpm
